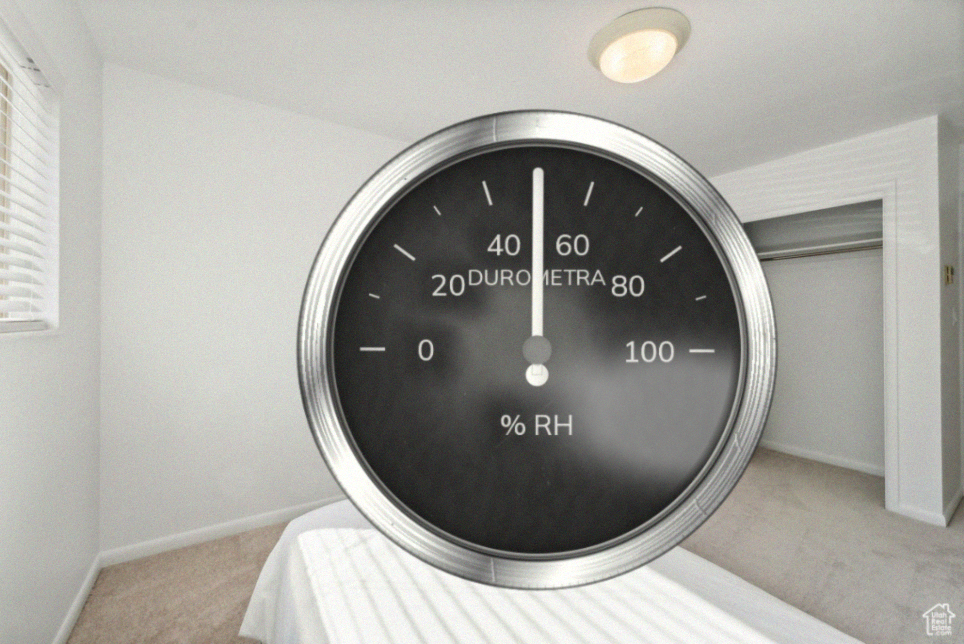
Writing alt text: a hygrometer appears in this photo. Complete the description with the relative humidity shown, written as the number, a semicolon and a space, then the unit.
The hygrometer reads 50; %
